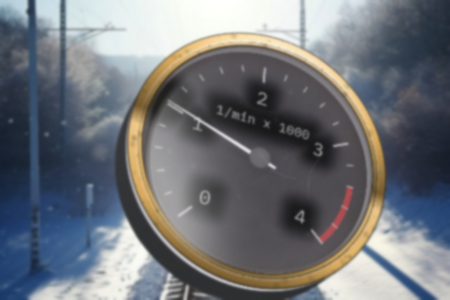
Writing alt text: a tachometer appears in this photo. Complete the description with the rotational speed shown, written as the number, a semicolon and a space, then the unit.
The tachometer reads 1000; rpm
